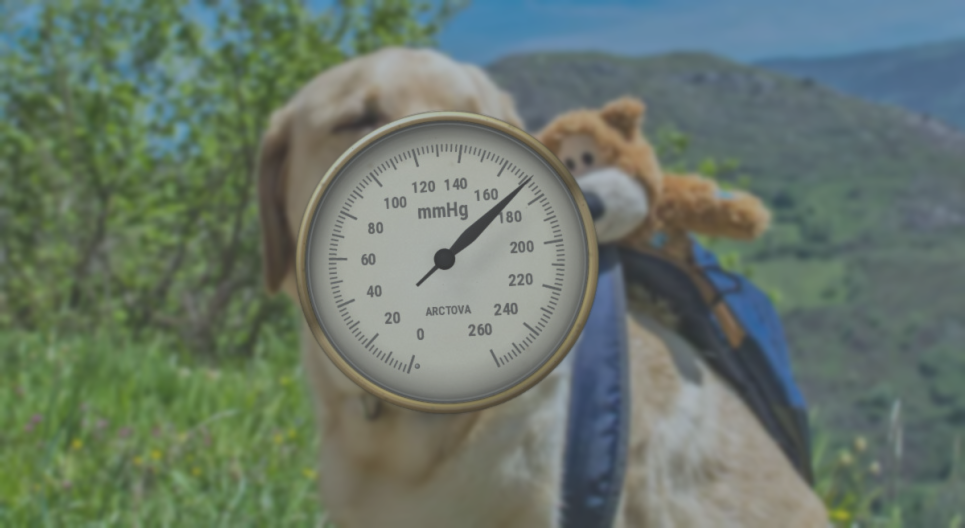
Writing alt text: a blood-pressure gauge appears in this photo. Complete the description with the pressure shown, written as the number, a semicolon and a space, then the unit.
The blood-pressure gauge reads 172; mmHg
